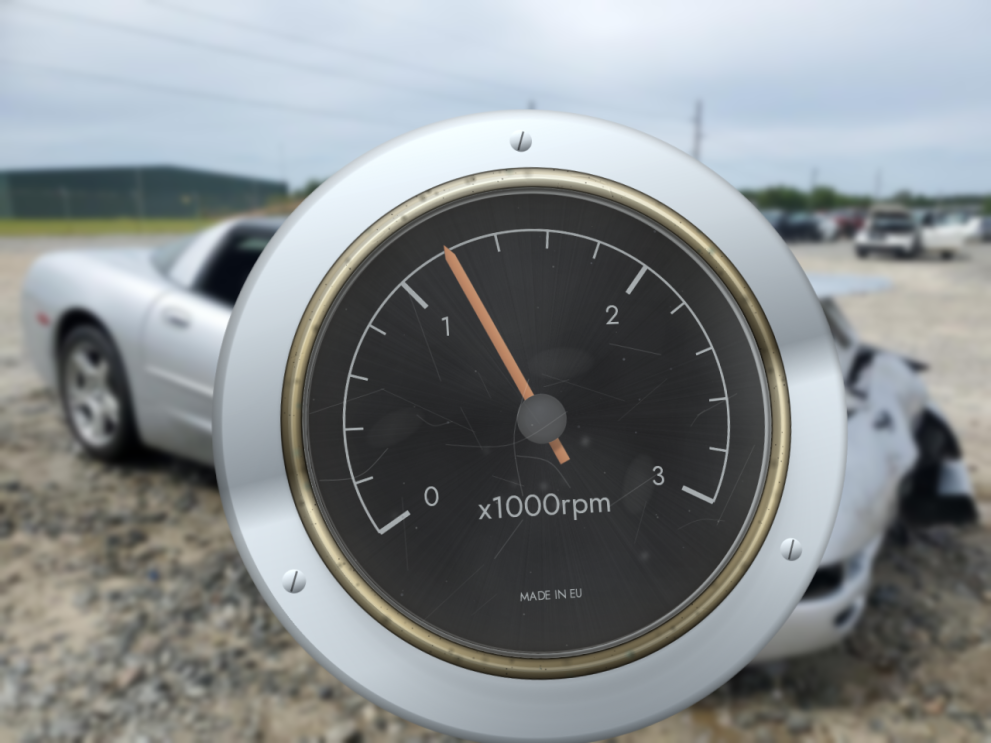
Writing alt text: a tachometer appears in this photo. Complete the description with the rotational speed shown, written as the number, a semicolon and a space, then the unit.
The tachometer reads 1200; rpm
